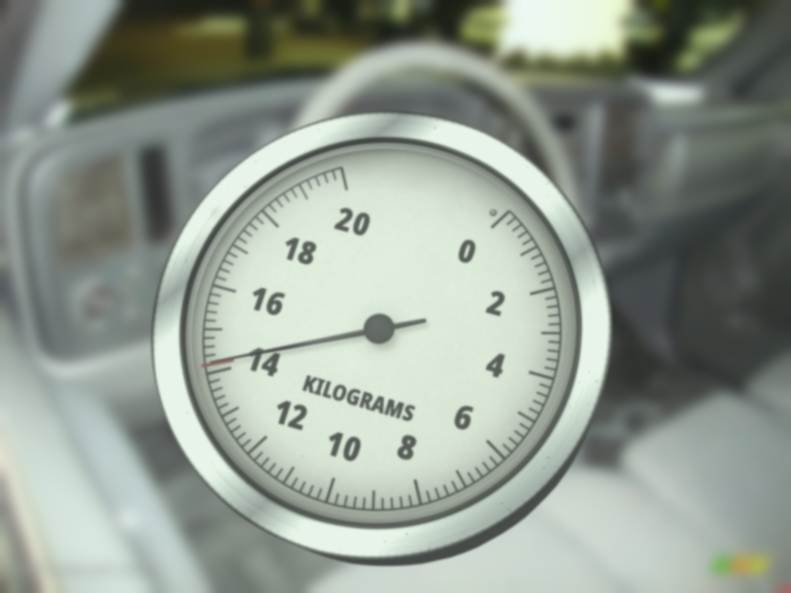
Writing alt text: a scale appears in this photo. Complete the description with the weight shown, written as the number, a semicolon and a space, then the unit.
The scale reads 14.2; kg
